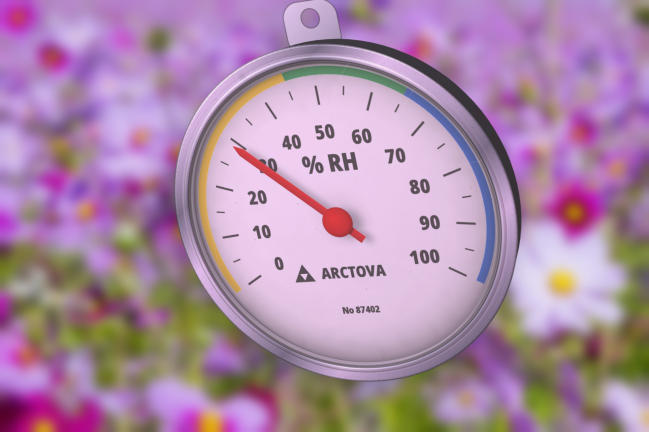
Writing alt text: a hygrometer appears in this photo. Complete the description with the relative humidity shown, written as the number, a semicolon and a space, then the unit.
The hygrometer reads 30; %
